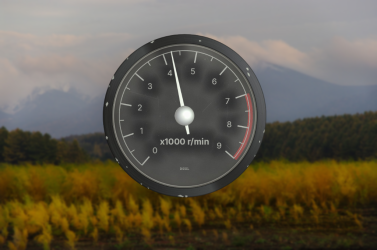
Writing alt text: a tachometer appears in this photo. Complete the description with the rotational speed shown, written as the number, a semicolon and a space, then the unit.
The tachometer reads 4250; rpm
